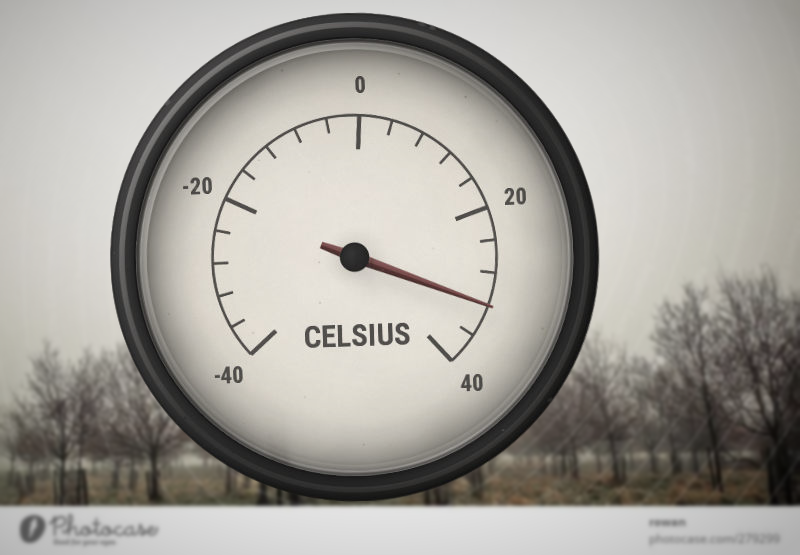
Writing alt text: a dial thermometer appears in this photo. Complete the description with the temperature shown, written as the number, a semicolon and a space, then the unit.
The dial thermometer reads 32; °C
